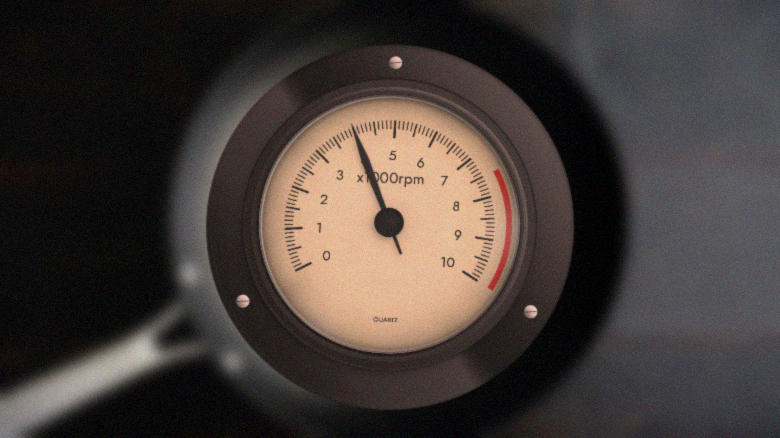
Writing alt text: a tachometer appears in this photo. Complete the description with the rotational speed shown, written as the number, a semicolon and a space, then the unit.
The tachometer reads 4000; rpm
